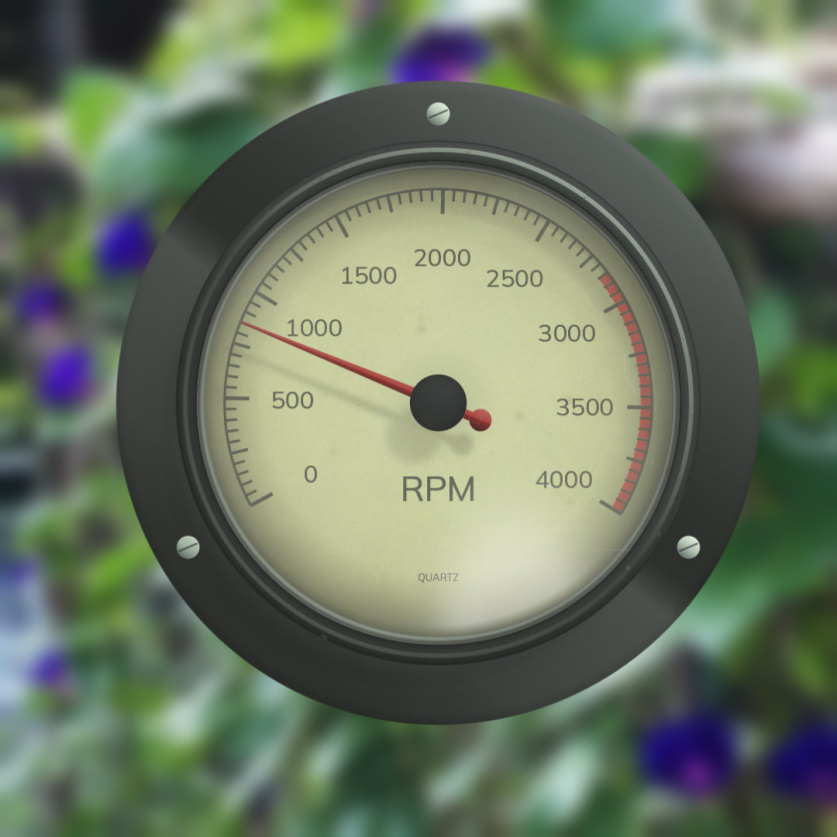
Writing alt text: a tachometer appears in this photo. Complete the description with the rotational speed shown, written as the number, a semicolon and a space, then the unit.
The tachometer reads 850; rpm
